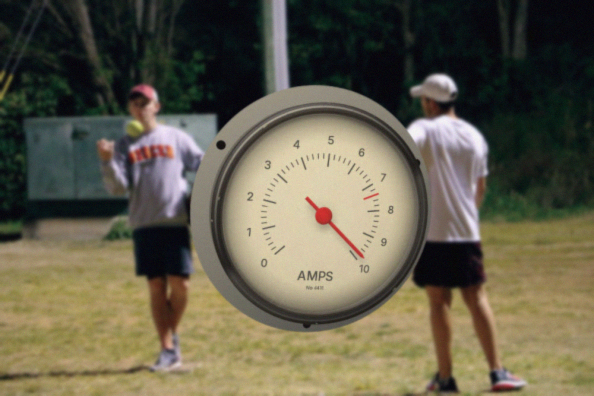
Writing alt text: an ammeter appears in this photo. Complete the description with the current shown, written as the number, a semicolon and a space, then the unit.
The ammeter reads 9.8; A
